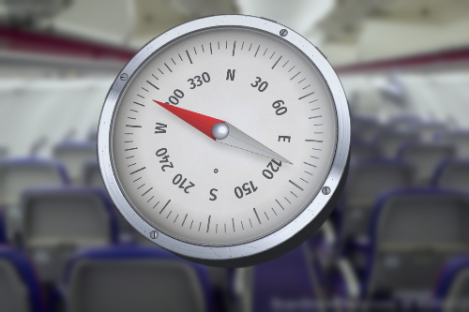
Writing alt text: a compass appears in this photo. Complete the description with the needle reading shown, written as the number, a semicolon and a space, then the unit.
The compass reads 290; °
